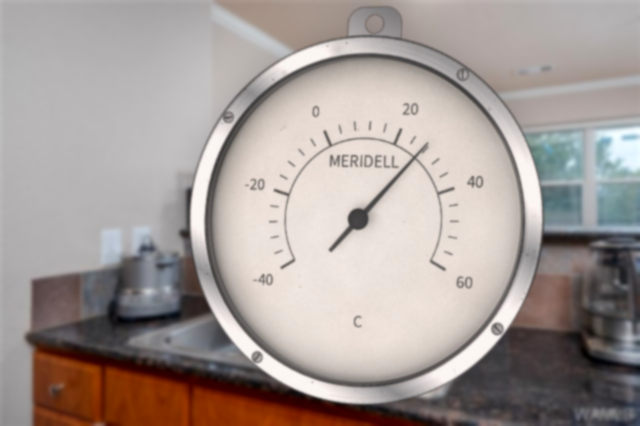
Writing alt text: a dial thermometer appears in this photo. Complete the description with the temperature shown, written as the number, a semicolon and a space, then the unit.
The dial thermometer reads 28; °C
